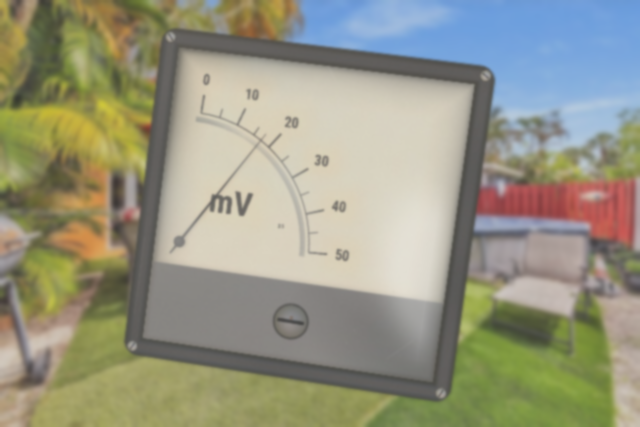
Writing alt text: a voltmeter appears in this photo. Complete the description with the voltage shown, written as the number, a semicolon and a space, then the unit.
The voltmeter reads 17.5; mV
